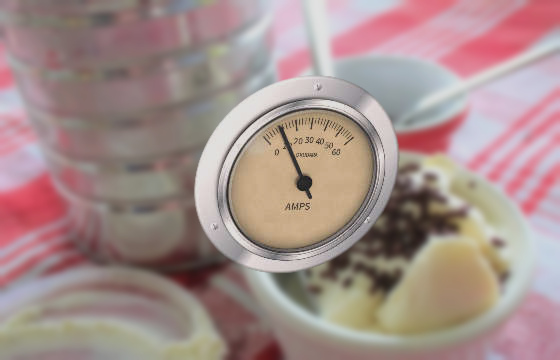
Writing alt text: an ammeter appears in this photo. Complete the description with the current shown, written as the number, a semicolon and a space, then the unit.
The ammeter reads 10; A
